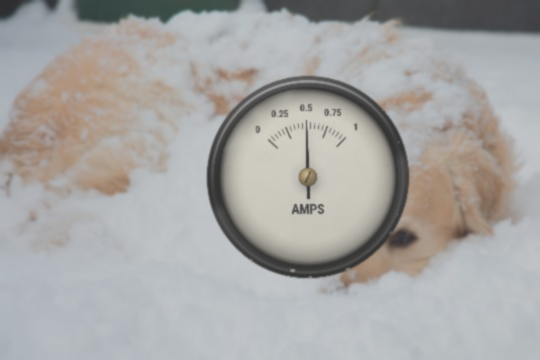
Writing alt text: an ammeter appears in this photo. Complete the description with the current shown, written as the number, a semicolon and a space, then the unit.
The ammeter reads 0.5; A
